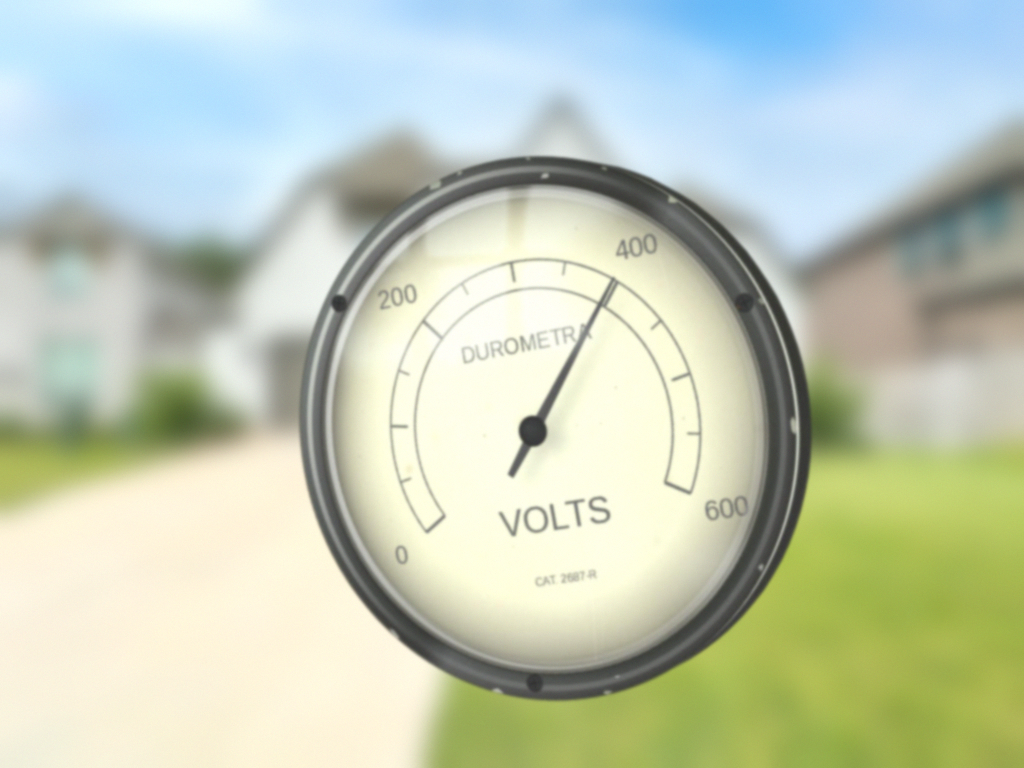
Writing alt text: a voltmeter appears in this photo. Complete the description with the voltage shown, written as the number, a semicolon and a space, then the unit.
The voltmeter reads 400; V
